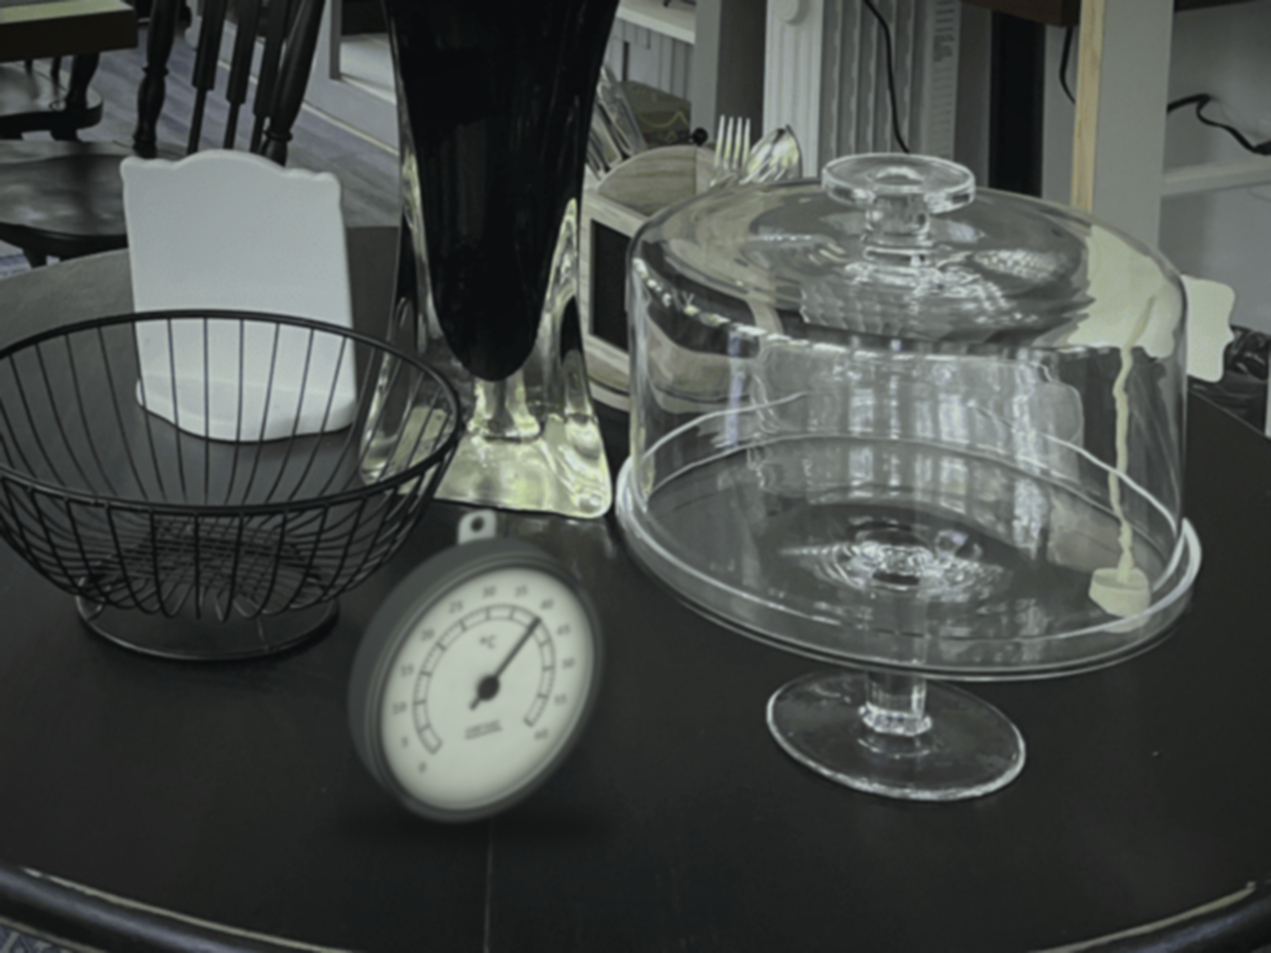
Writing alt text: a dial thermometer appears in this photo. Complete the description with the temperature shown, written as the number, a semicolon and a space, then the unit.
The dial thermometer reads 40; °C
